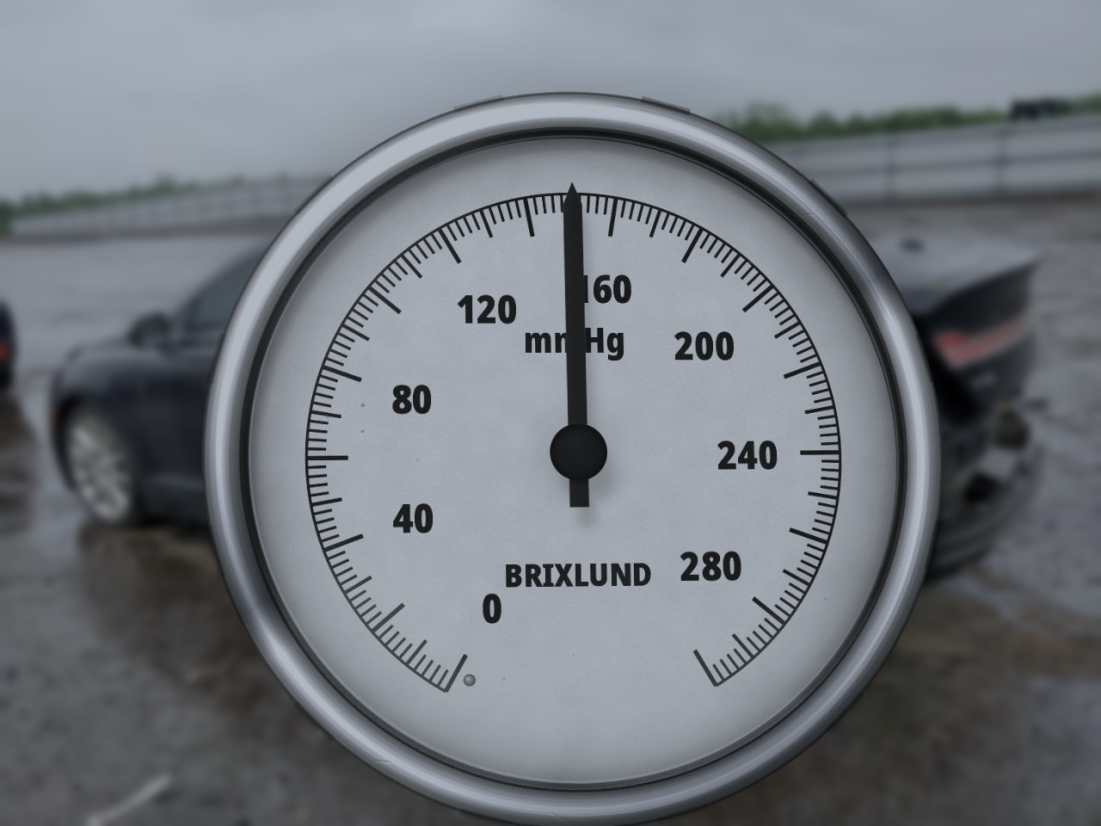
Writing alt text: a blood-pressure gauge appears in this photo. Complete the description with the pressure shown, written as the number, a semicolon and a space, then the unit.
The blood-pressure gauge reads 150; mmHg
